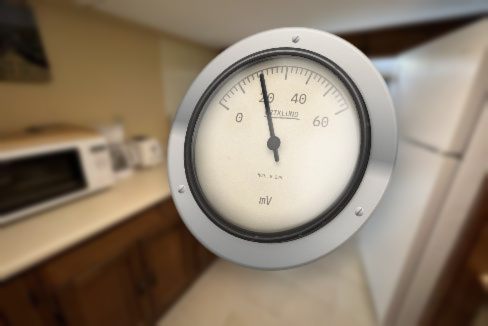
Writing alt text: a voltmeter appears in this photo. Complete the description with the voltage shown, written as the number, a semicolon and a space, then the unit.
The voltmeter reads 20; mV
